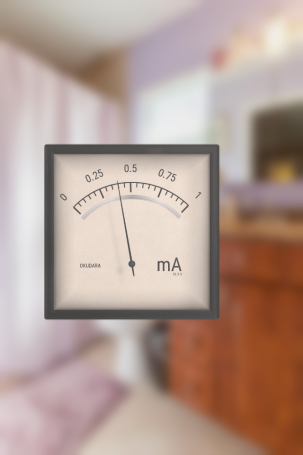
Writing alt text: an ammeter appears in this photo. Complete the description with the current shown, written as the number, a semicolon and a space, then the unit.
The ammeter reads 0.4; mA
